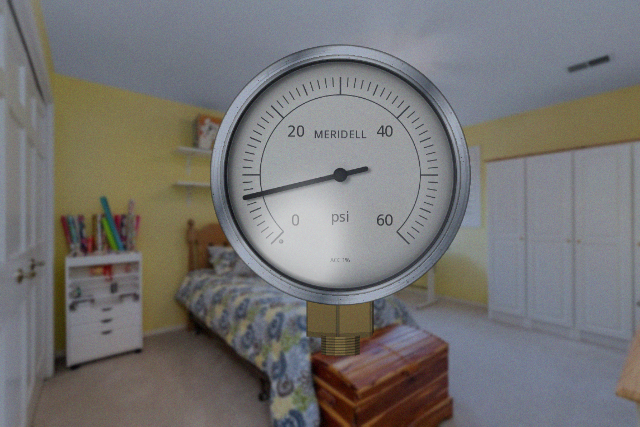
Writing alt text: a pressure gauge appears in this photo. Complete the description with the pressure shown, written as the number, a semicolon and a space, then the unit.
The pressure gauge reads 7; psi
